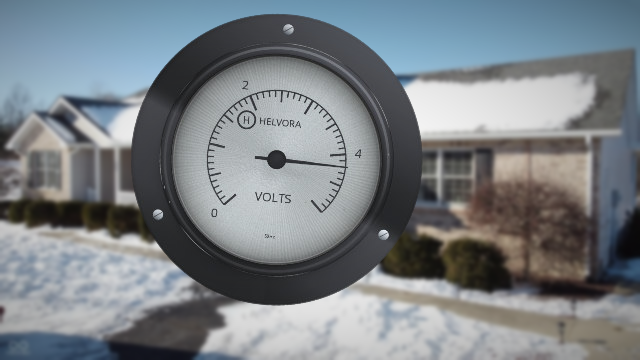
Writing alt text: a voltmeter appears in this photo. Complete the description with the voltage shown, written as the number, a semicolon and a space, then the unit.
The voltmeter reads 4.2; V
